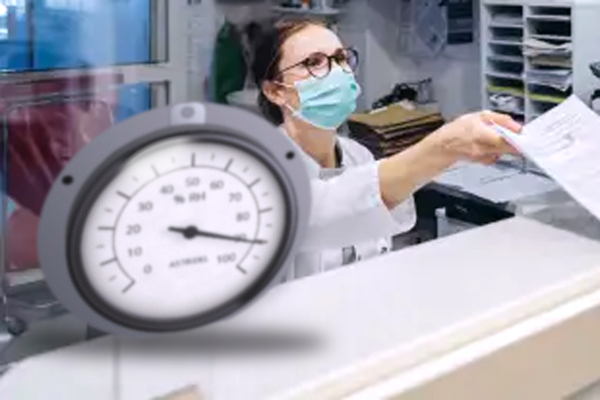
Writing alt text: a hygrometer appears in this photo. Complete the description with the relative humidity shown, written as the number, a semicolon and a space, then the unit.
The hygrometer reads 90; %
